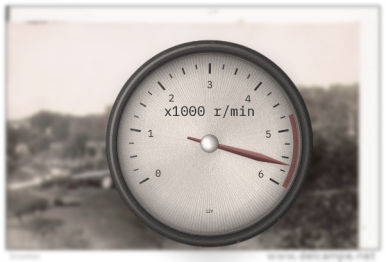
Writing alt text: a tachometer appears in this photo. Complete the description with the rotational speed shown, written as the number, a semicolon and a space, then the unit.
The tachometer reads 5625; rpm
